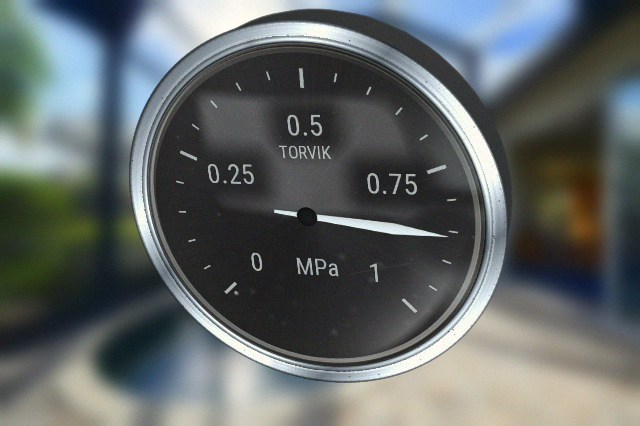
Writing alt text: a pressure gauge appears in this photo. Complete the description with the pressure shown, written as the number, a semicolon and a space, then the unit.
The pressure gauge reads 0.85; MPa
